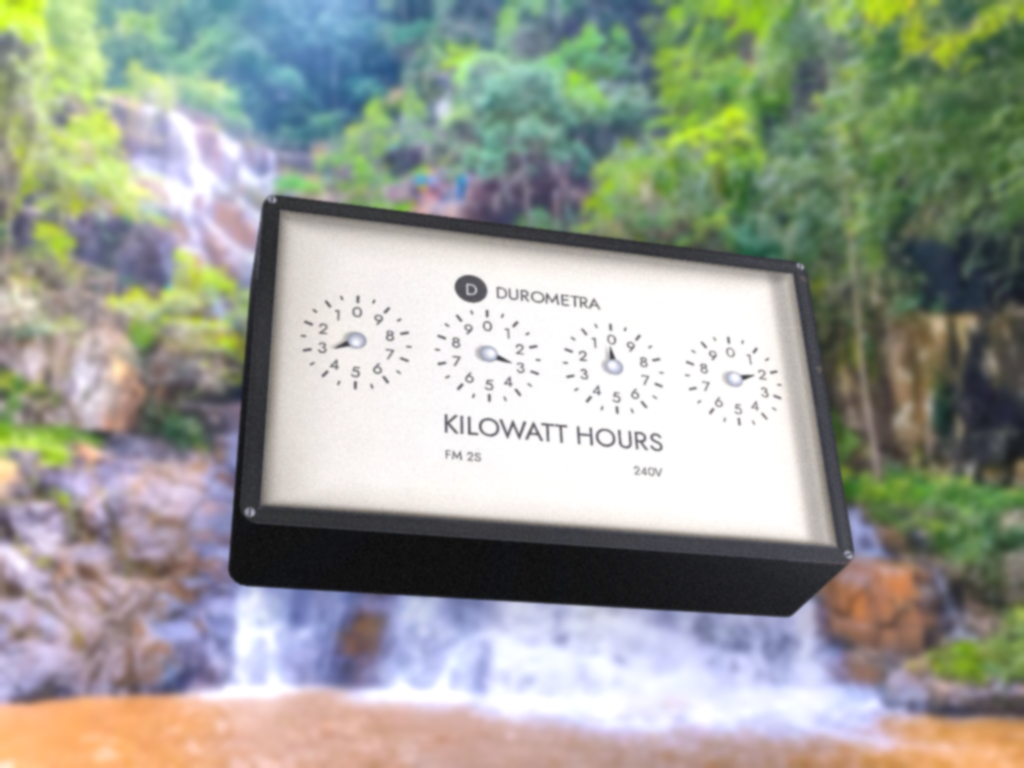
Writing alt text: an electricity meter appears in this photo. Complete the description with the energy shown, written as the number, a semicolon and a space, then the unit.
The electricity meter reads 3302; kWh
